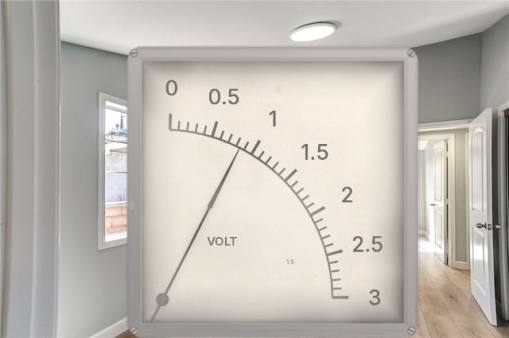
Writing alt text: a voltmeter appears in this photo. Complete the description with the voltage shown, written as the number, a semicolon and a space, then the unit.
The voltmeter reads 0.85; V
